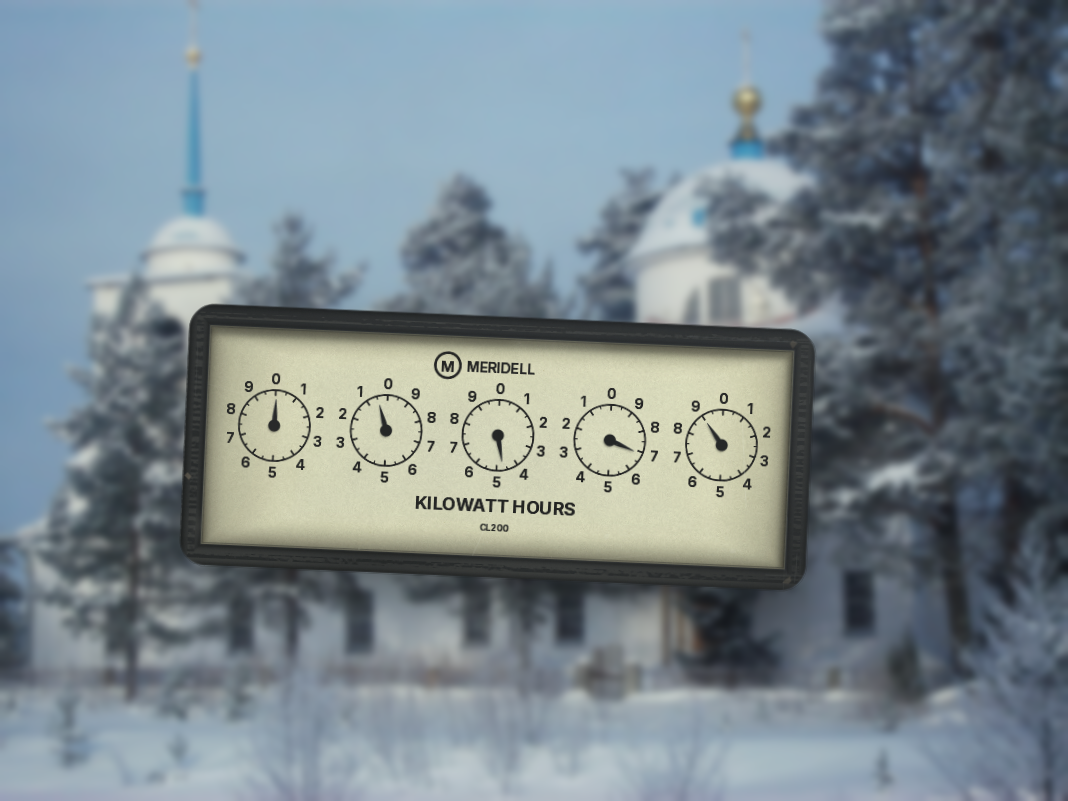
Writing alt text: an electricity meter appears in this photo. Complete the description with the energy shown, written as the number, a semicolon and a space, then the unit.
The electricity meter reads 469; kWh
